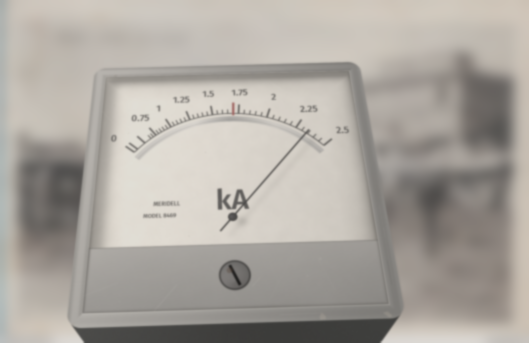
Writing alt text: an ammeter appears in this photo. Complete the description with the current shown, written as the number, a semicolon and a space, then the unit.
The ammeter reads 2.35; kA
